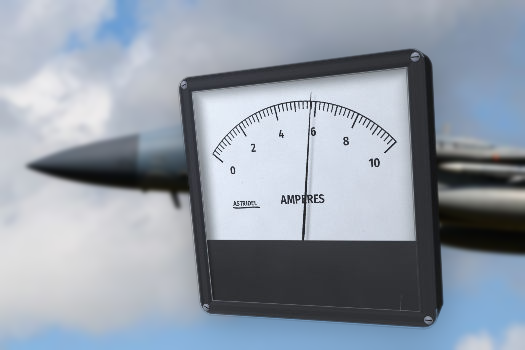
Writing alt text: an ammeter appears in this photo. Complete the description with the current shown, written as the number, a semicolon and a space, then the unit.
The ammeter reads 5.8; A
